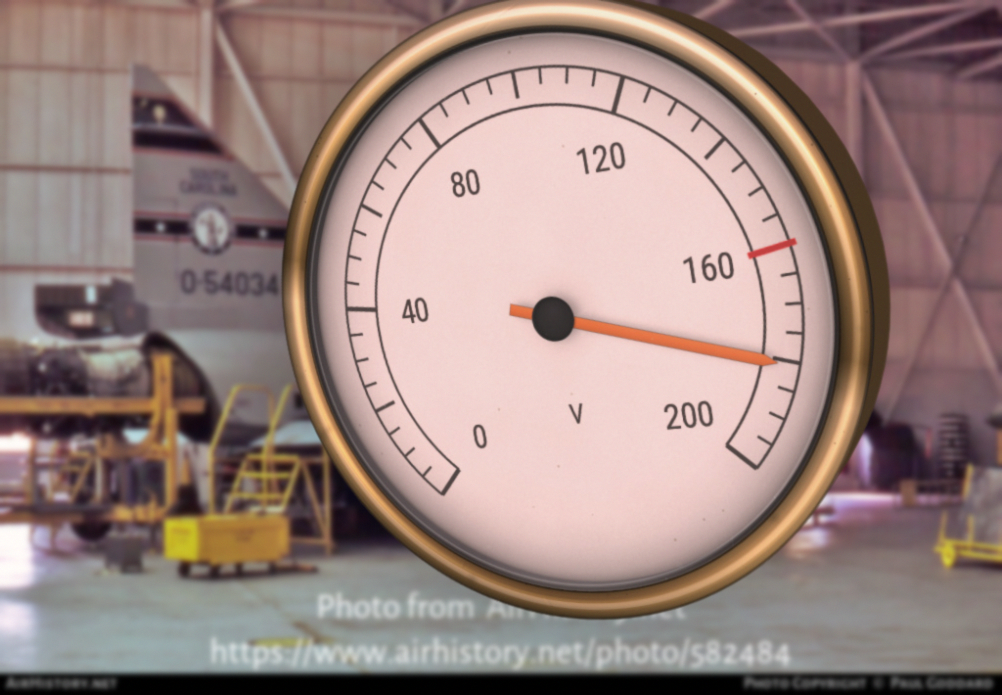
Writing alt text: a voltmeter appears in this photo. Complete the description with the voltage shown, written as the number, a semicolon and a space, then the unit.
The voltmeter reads 180; V
